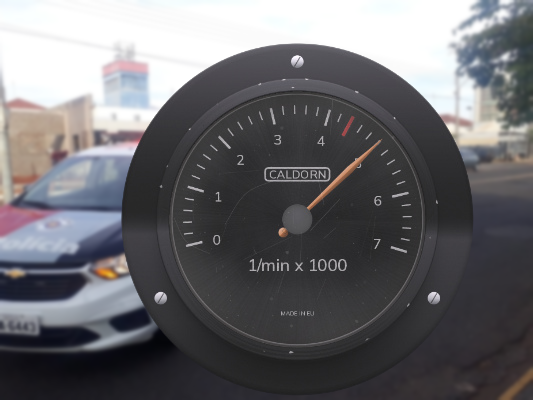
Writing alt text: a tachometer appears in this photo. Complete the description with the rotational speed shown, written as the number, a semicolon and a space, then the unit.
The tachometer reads 5000; rpm
